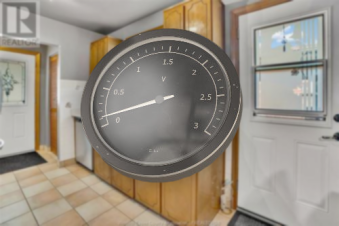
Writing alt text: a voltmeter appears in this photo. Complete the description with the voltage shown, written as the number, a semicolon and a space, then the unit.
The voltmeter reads 0.1; V
